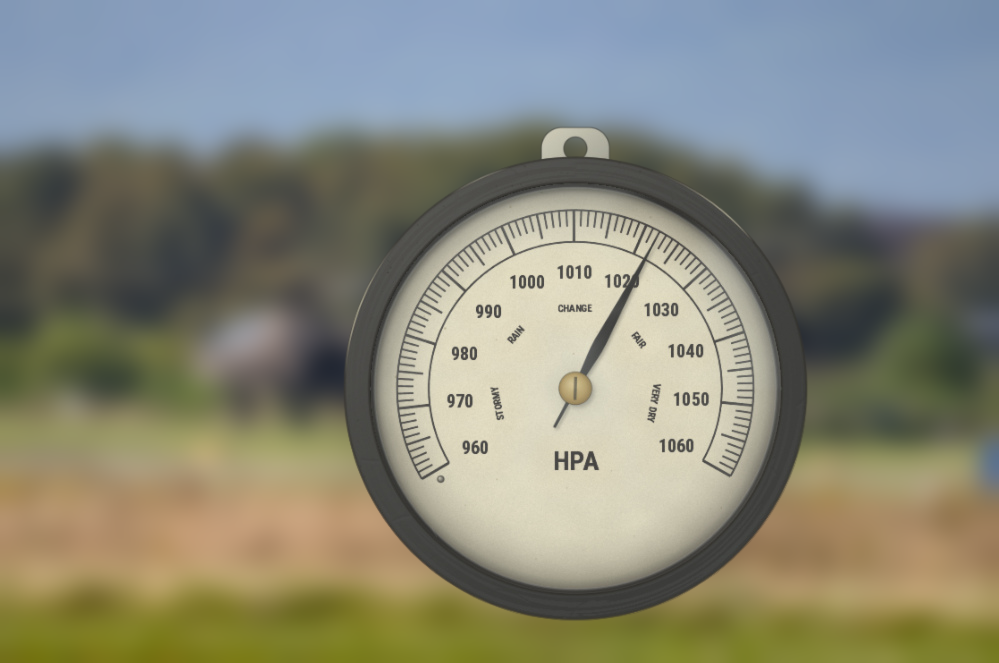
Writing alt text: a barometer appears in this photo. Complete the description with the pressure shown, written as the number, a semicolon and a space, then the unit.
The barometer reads 1022; hPa
